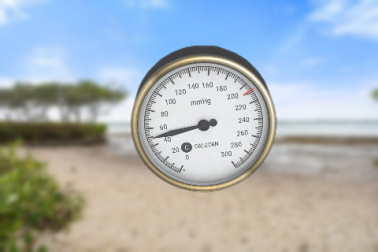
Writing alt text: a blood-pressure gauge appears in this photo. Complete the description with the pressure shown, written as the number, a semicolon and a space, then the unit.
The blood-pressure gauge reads 50; mmHg
